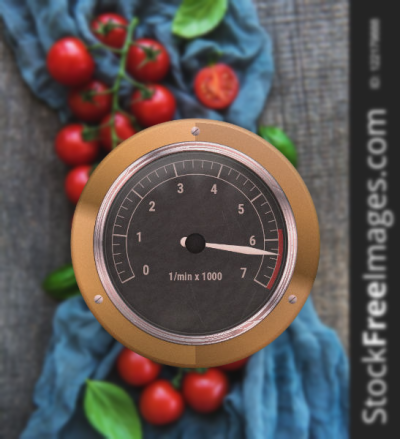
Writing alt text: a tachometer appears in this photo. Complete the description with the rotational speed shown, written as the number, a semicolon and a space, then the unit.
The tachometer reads 6300; rpm
